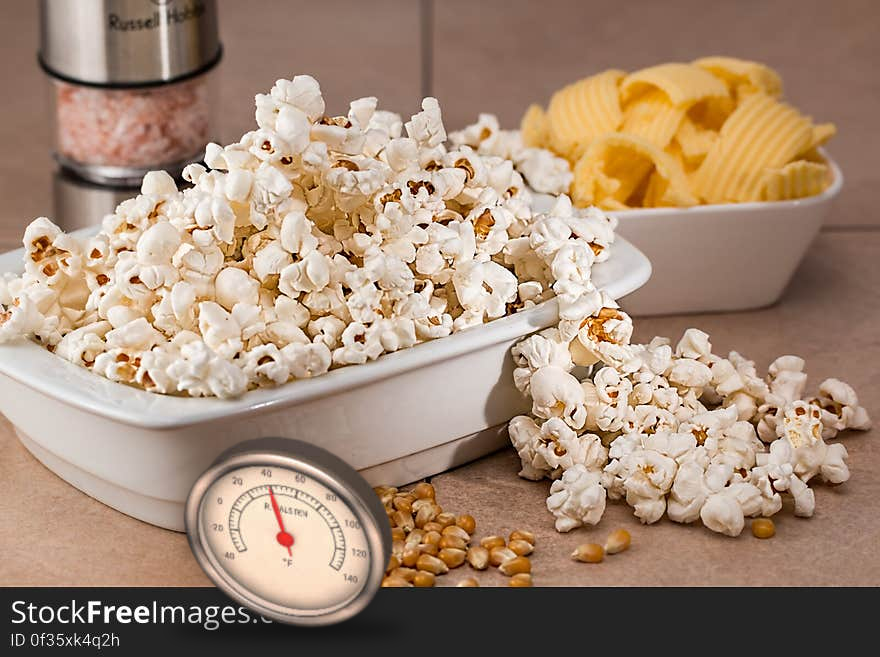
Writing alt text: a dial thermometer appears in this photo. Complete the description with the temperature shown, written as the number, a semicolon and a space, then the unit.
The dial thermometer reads 40; °F
